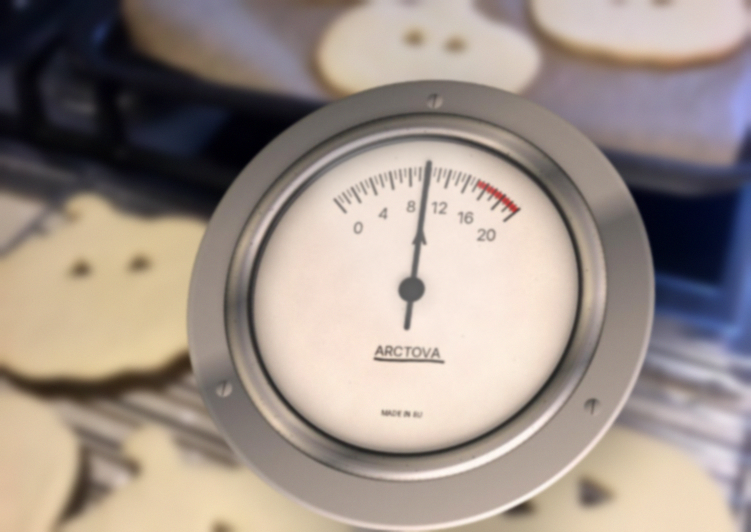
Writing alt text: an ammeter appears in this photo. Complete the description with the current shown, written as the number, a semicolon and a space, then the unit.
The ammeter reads 10; A
